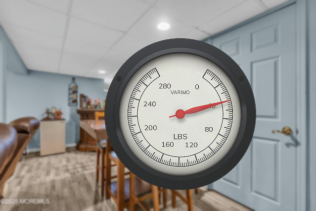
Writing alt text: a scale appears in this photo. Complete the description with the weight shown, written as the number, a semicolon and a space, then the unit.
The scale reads 40; lb
